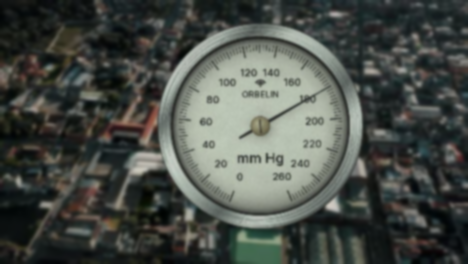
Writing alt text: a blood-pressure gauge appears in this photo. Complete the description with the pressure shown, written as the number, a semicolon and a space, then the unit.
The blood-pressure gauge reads 180; mmHg
